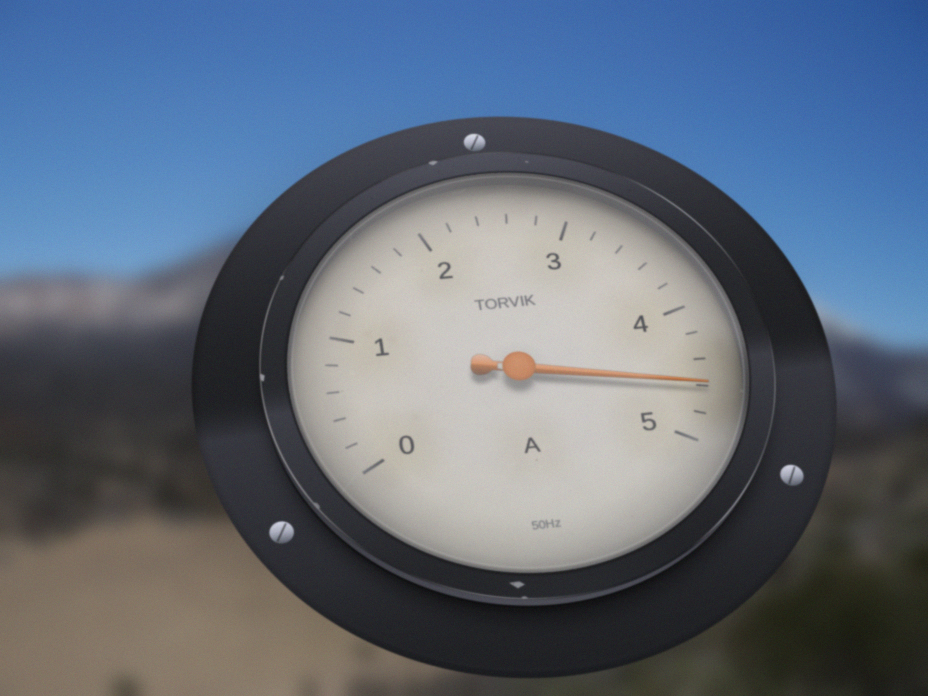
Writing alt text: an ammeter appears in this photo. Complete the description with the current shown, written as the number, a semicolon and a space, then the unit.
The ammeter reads 4.6; A
